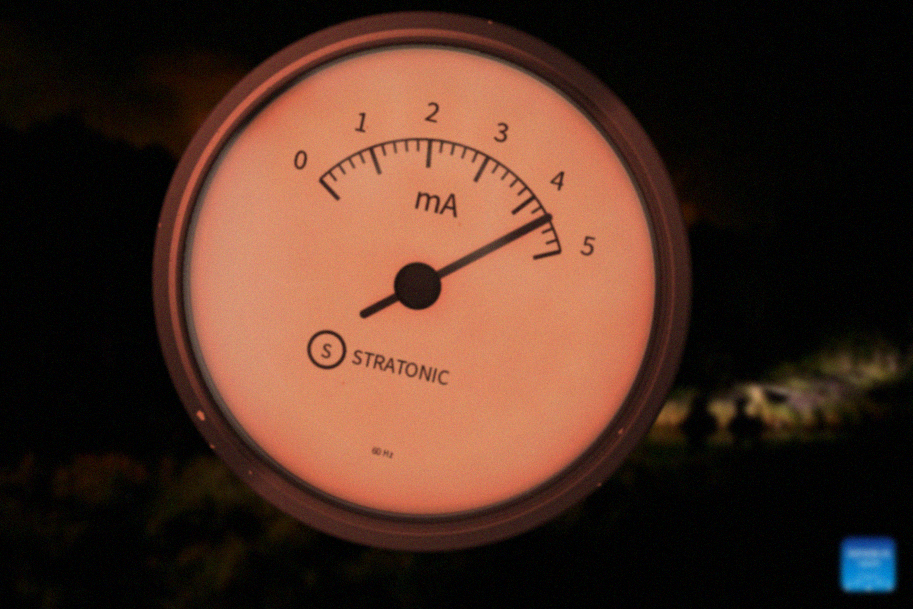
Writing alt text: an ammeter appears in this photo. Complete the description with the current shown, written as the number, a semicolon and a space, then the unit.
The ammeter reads 4.4; mA
